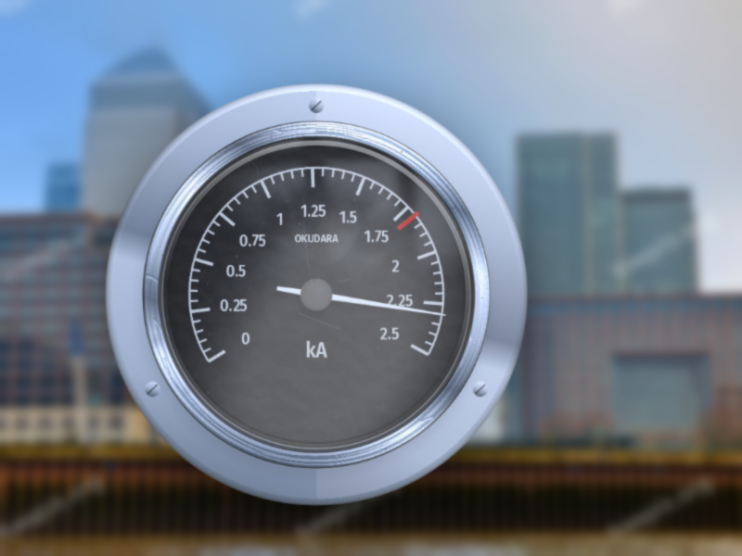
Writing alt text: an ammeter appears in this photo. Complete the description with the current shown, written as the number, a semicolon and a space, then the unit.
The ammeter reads 2.3; kA
